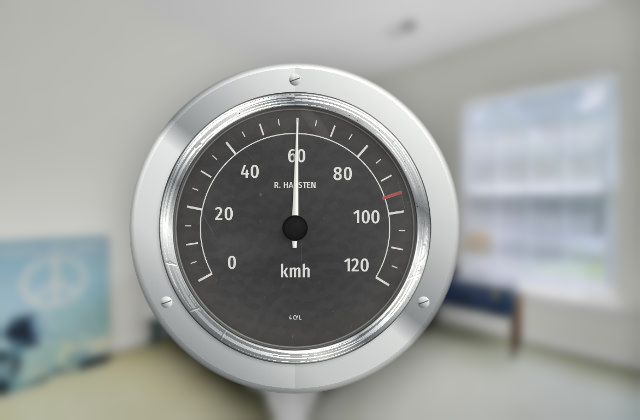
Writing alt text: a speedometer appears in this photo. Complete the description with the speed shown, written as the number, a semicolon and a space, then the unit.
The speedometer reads 60; km/h
